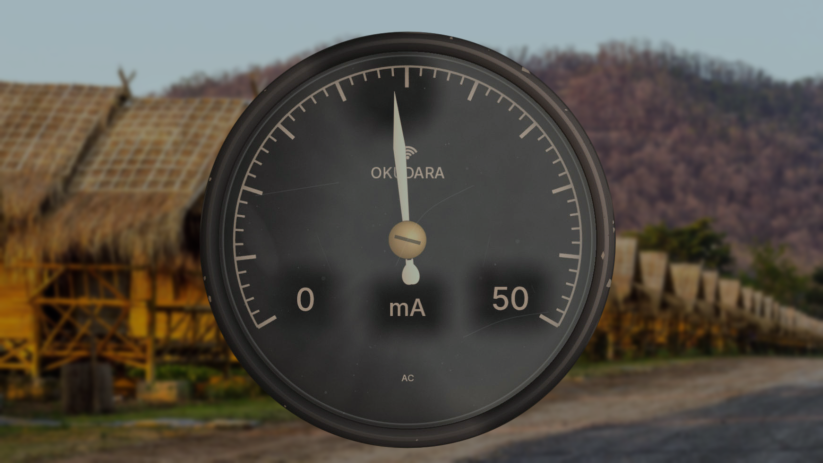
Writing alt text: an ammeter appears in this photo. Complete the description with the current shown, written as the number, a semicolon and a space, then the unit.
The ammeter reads 24; mA
